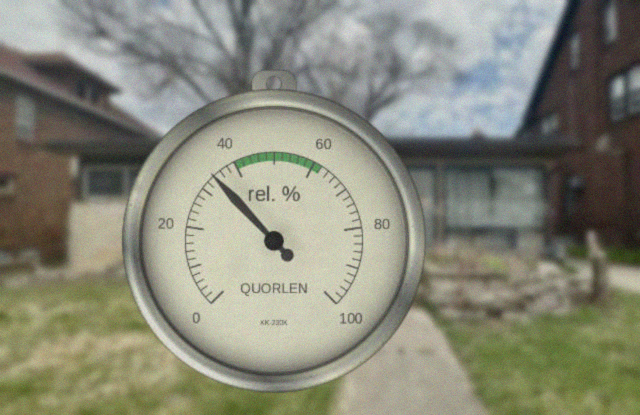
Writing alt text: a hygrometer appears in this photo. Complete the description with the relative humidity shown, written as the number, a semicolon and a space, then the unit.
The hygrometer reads 34; %
